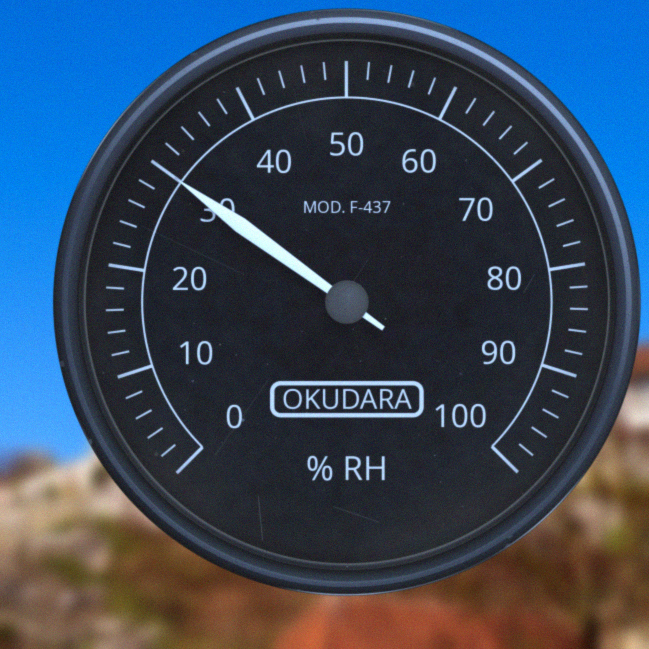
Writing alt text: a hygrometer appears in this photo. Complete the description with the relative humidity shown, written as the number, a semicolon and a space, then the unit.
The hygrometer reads 30; %
